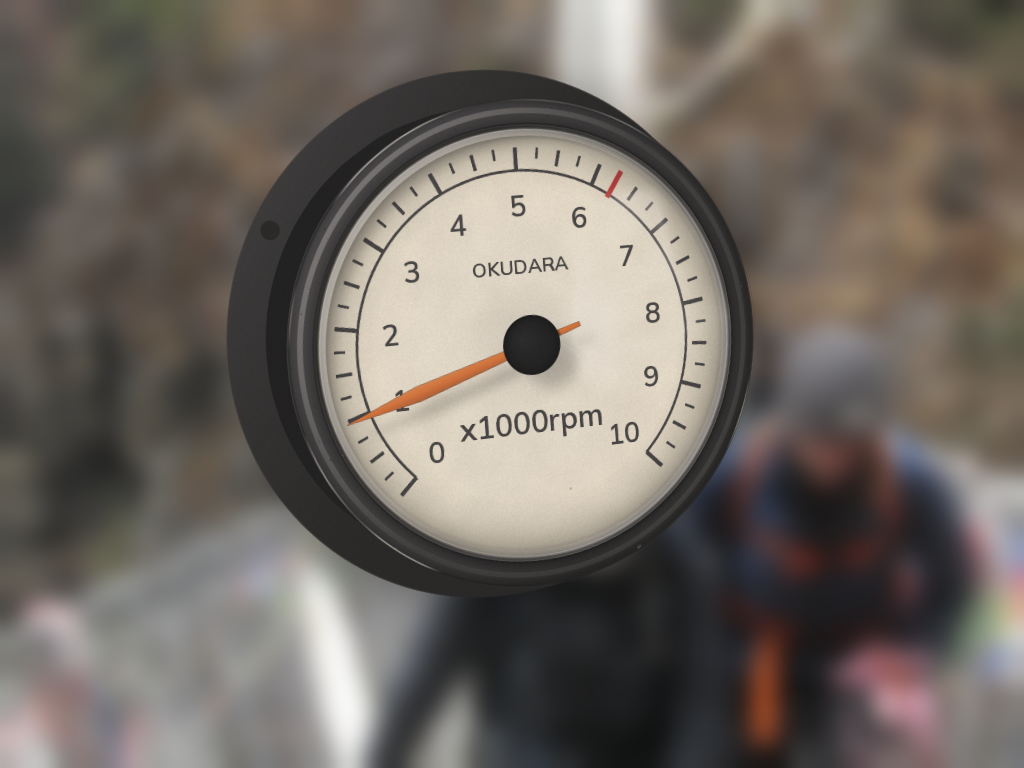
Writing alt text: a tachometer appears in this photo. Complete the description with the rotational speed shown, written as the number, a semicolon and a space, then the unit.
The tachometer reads 1000; rpm
